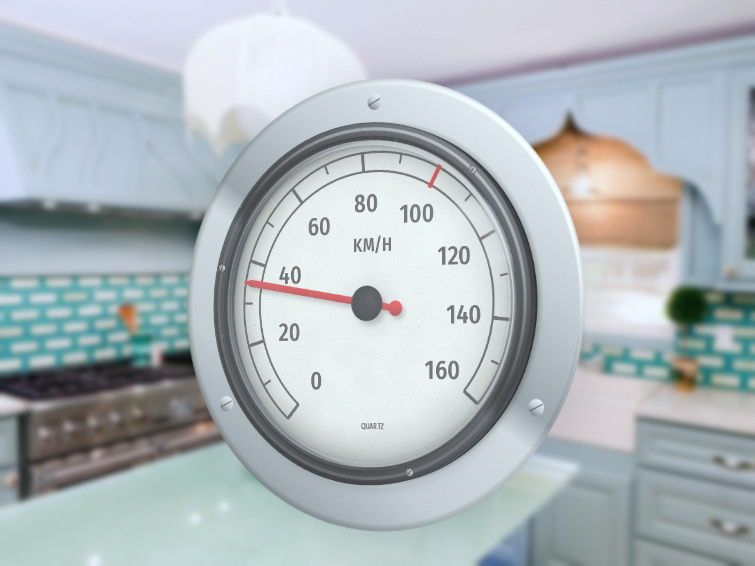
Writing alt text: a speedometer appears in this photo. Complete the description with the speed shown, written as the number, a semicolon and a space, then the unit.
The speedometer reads 35; km/h
